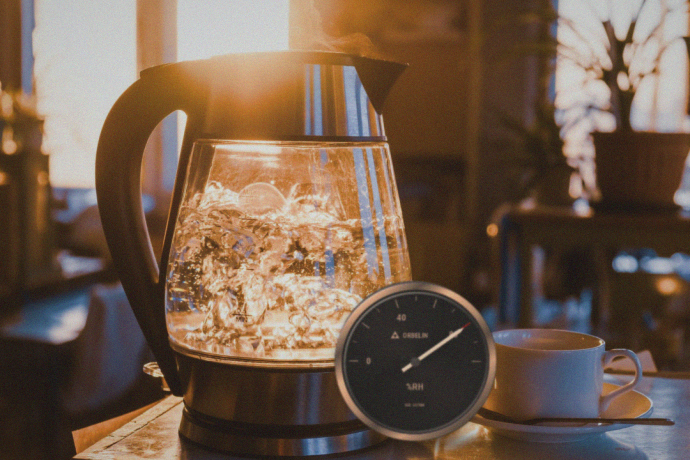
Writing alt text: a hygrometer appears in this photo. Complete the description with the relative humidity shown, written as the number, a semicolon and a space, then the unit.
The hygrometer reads 80; %
